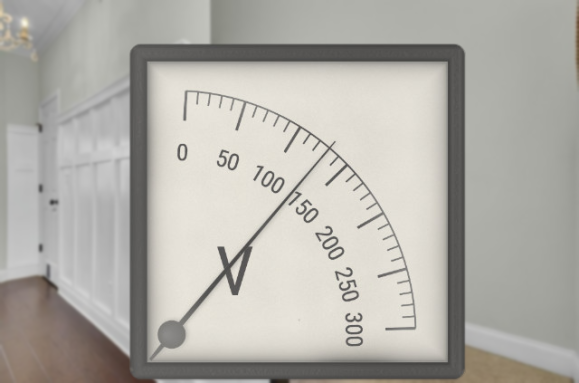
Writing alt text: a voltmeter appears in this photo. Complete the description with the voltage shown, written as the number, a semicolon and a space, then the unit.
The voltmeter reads 130; V
